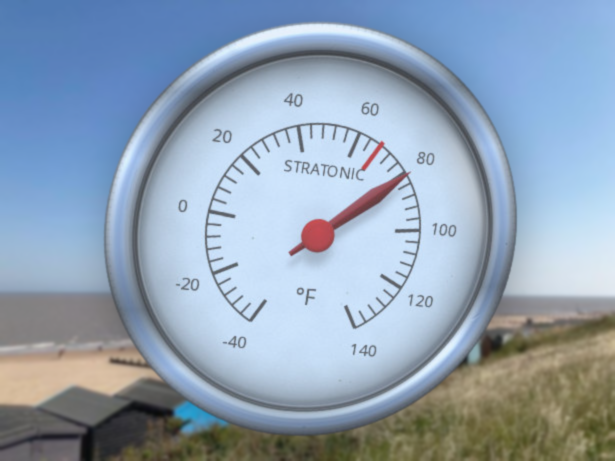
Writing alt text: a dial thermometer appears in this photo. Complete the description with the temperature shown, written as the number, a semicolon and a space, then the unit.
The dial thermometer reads 80; °F
